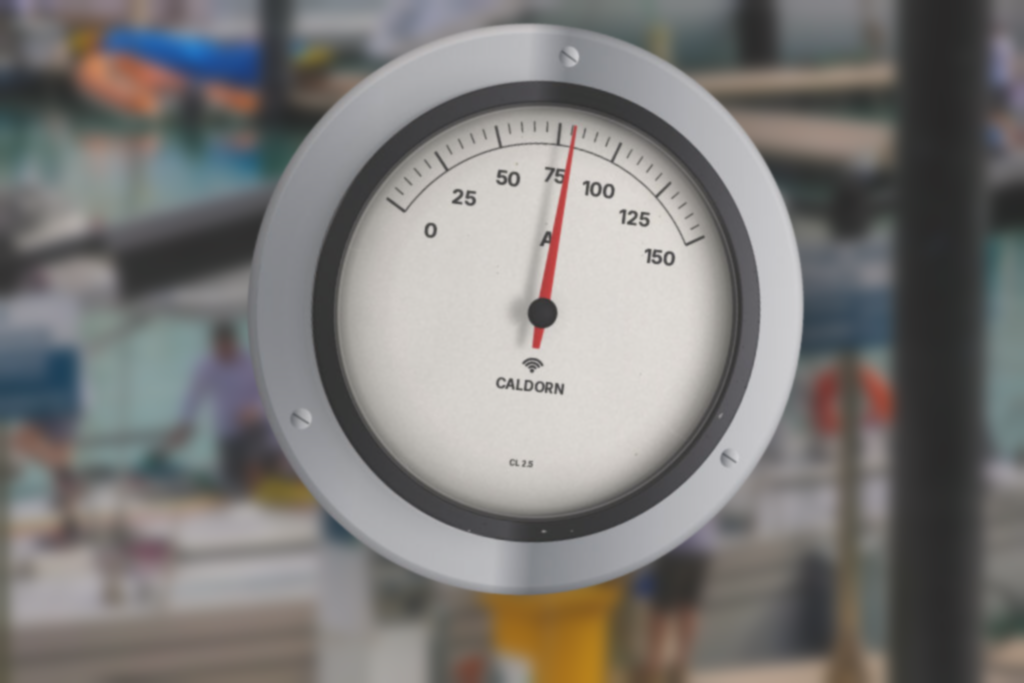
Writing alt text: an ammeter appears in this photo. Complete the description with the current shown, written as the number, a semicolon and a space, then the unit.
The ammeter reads 80; A
